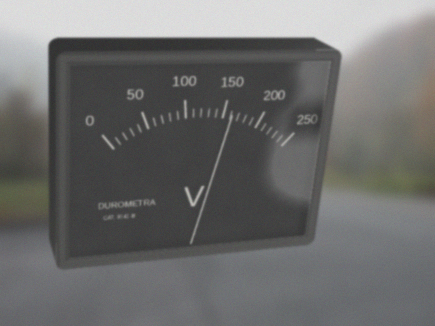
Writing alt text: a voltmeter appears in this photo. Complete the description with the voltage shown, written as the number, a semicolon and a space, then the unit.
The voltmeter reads 160; V
